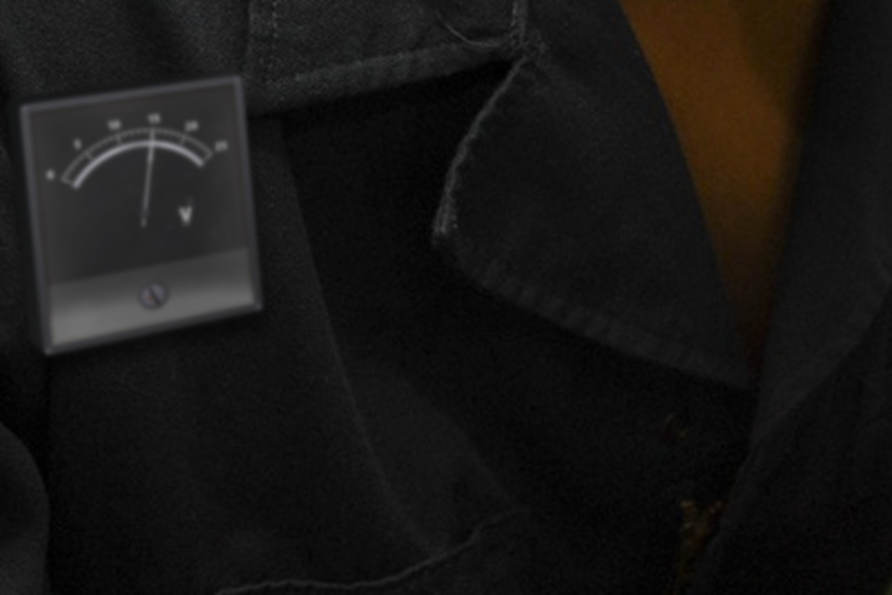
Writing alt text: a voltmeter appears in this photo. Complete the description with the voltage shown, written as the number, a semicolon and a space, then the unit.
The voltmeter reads 15; V
